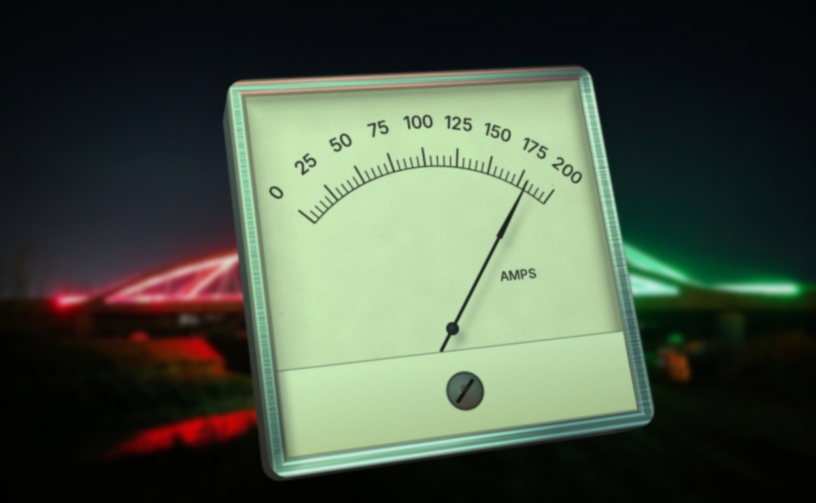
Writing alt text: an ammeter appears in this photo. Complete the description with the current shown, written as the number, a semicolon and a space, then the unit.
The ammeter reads 180; A
